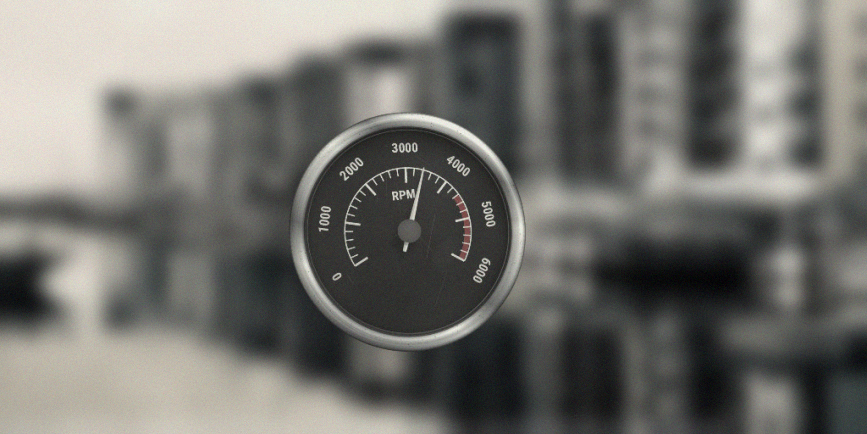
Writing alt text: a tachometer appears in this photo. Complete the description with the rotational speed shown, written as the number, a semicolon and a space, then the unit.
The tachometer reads 3400; rpm
